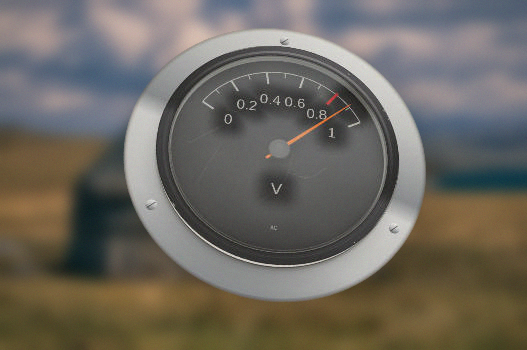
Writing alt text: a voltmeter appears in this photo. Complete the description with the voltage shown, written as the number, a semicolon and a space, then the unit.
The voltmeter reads 0.9; V
